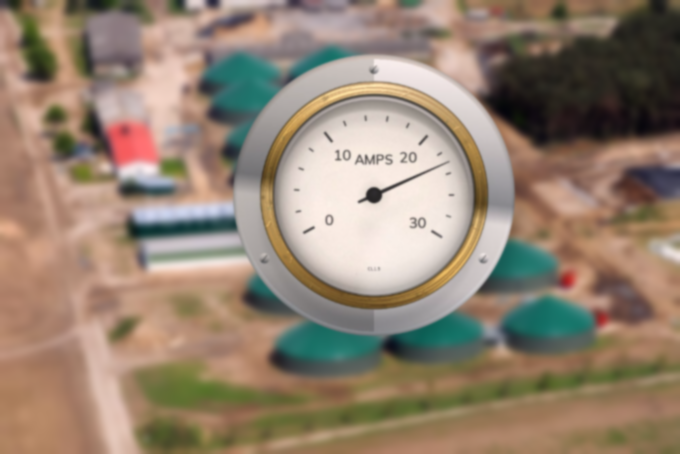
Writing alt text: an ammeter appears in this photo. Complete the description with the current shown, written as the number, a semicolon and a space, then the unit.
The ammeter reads 23; A
